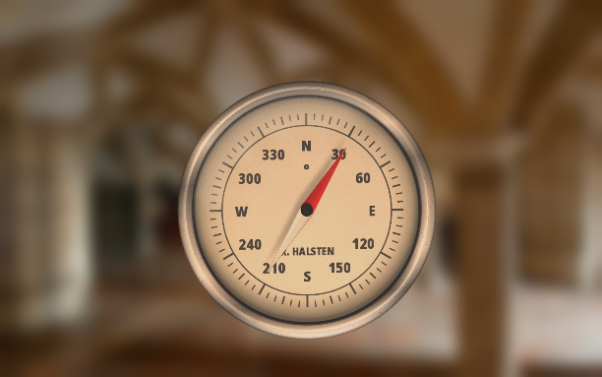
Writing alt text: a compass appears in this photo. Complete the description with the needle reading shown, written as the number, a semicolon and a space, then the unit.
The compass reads 32.5; °
